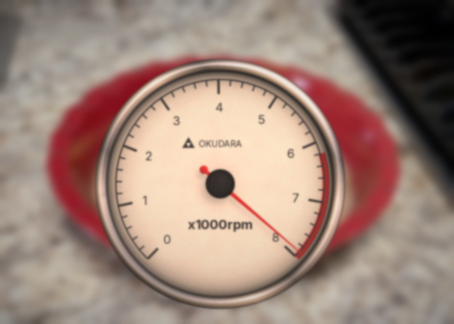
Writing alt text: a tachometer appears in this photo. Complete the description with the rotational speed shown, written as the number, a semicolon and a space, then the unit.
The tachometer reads 7900; rpm
